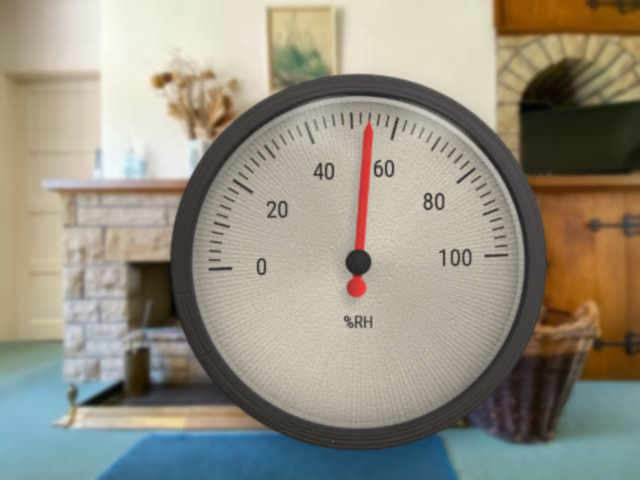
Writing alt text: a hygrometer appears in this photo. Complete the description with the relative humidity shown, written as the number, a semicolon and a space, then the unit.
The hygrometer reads 54; %
